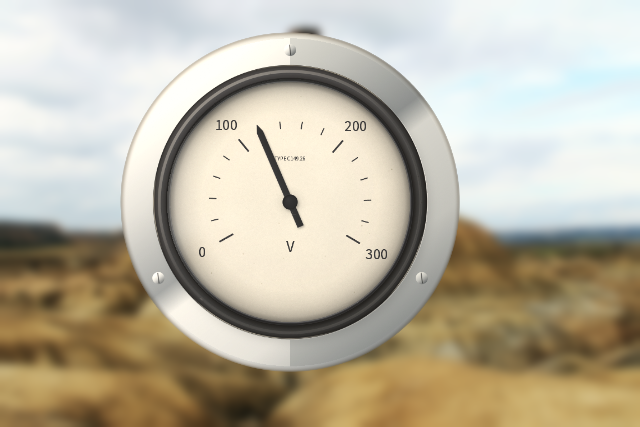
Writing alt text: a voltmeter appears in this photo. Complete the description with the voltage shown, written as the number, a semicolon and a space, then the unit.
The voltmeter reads 120; V
